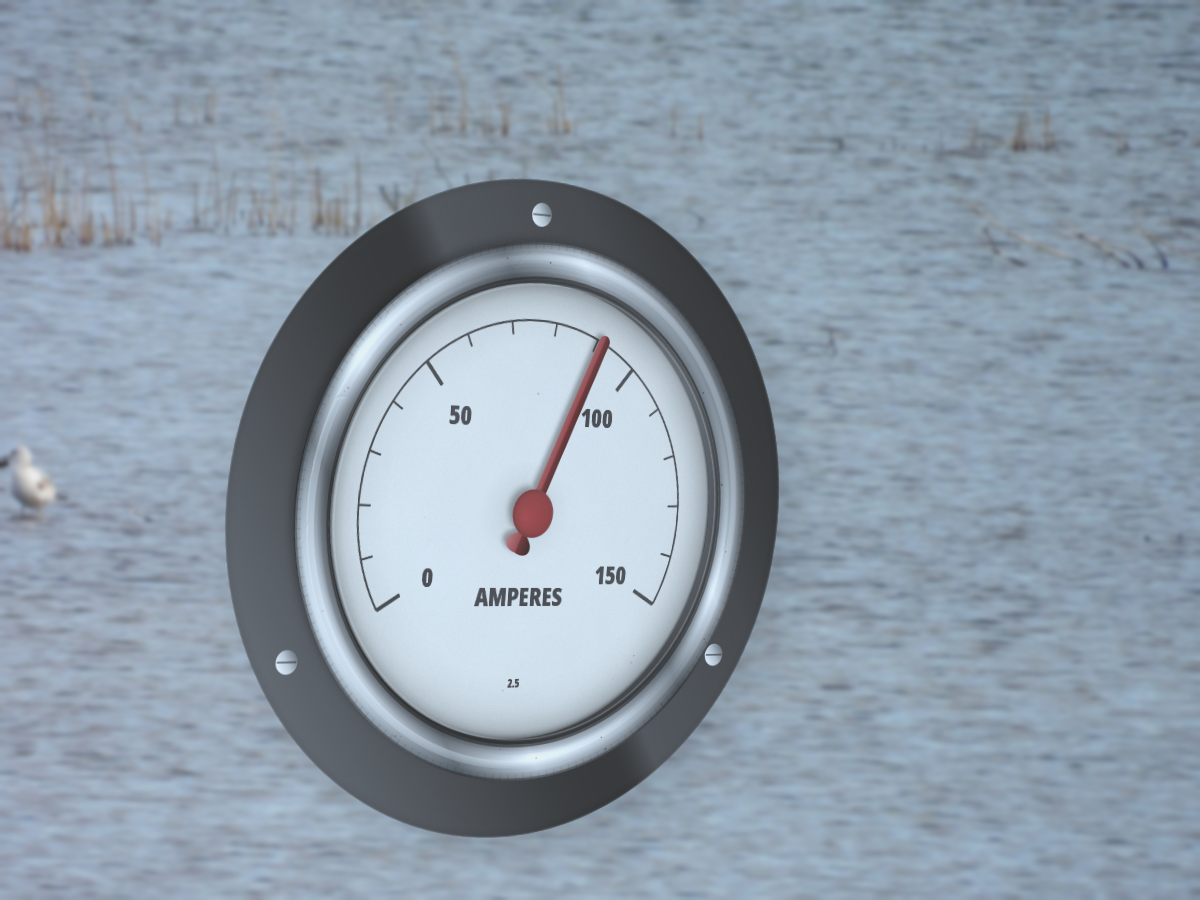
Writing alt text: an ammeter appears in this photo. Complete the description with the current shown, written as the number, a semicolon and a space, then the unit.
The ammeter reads 90; A
